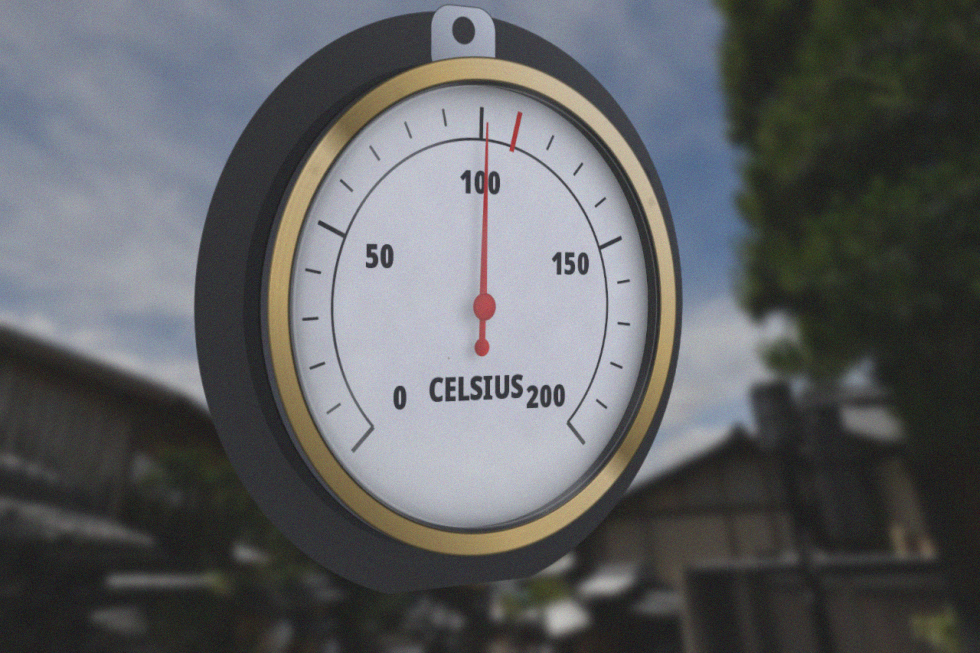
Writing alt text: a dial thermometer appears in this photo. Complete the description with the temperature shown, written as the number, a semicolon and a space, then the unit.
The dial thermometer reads 100; °C
